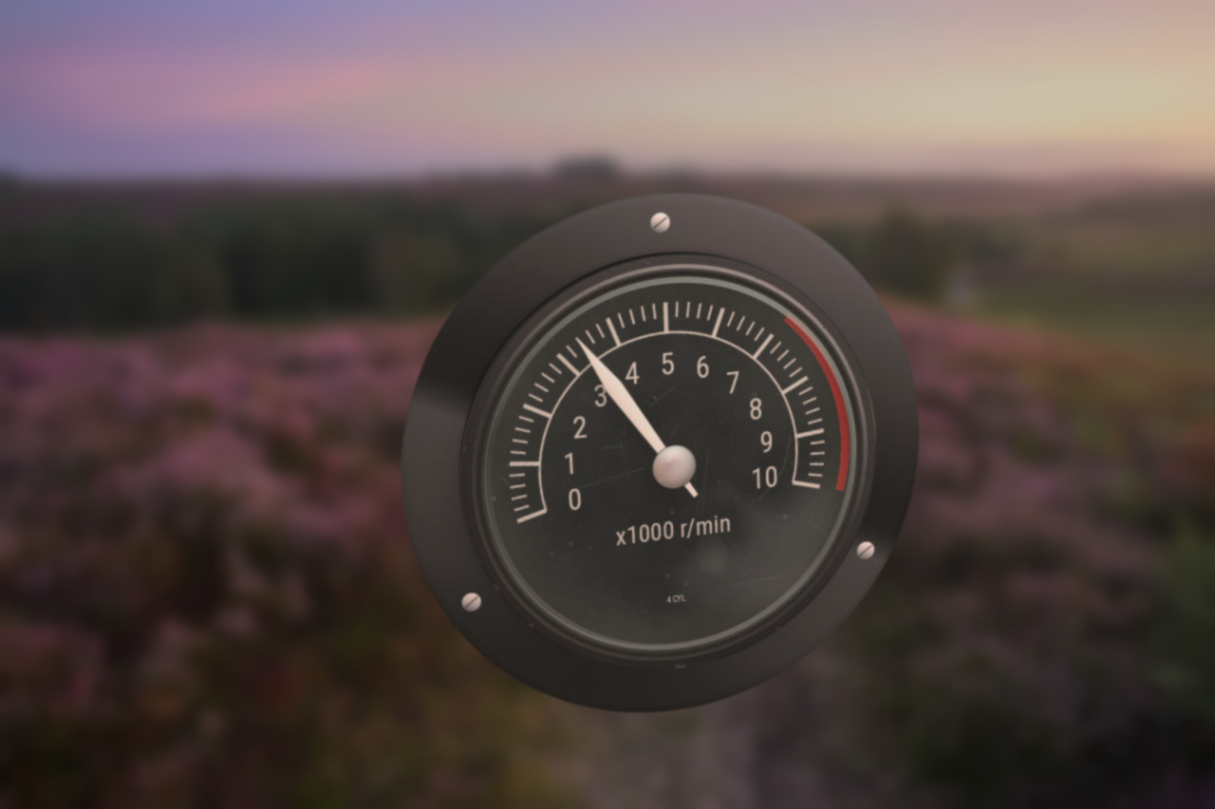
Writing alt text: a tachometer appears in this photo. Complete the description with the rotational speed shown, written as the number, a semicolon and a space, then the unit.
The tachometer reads 3400; rpm
